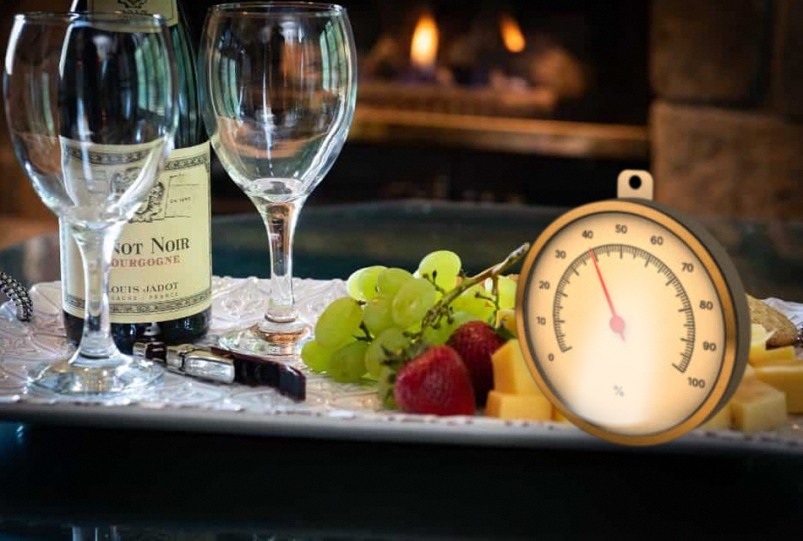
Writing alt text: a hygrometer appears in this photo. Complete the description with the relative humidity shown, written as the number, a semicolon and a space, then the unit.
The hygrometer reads 40; %
